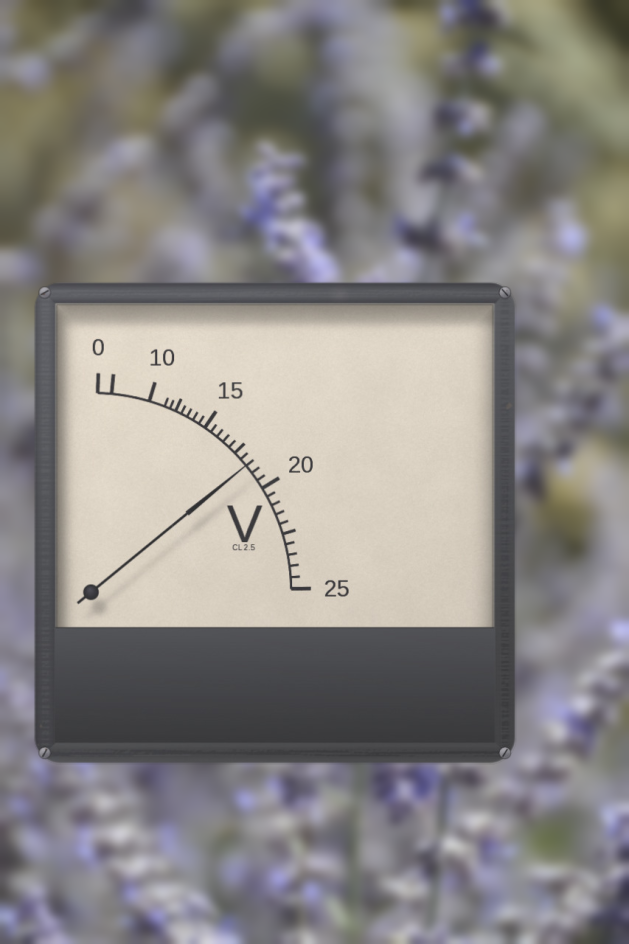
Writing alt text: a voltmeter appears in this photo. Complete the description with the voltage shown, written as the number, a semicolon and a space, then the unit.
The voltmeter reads 18.5; V
